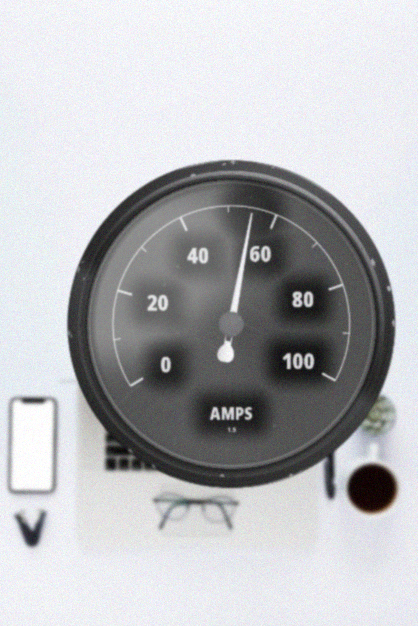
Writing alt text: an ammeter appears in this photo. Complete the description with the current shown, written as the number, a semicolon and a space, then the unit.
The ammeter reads 55; A
